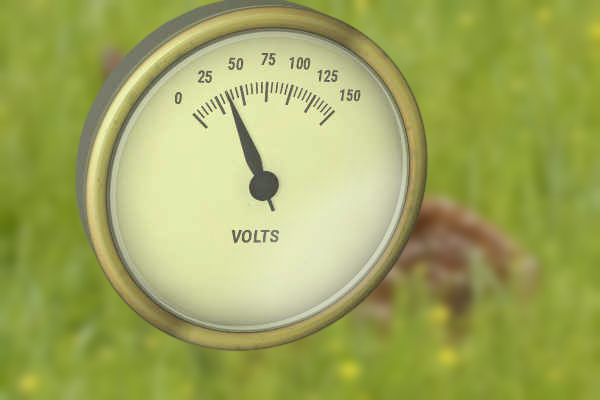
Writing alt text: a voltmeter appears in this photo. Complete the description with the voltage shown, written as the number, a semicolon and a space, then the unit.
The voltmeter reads 35; V
